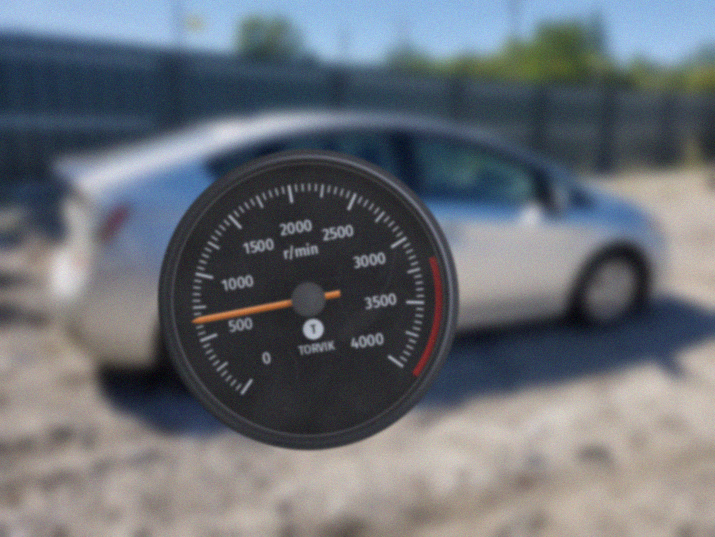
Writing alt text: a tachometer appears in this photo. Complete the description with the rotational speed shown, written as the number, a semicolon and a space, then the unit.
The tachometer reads 650; rpm
